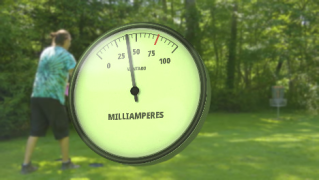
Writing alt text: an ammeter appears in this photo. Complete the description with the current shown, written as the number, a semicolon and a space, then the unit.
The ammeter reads 40; mA
